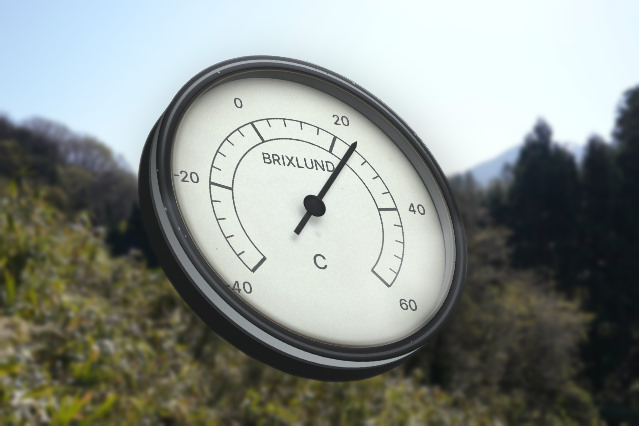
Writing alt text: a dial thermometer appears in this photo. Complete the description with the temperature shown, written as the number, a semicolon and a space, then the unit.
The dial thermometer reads 24; °C
